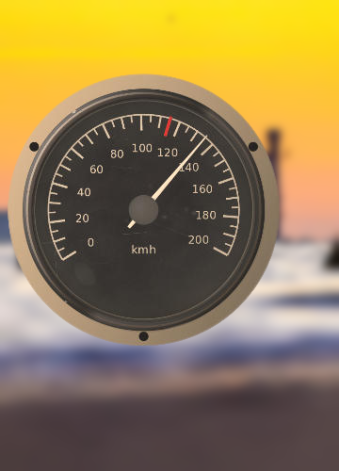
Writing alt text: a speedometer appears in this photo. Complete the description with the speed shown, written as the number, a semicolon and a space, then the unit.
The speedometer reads 135; km/h
